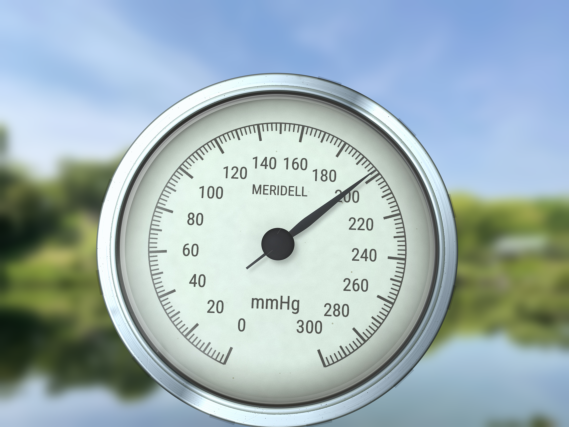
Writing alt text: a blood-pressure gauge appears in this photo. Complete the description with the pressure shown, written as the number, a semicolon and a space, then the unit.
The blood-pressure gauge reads 198; mmHg
